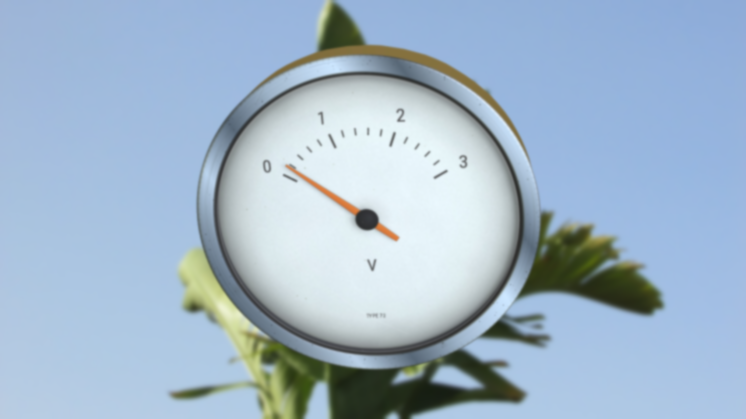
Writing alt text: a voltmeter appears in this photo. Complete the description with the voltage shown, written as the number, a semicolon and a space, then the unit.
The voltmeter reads 0.2; V
